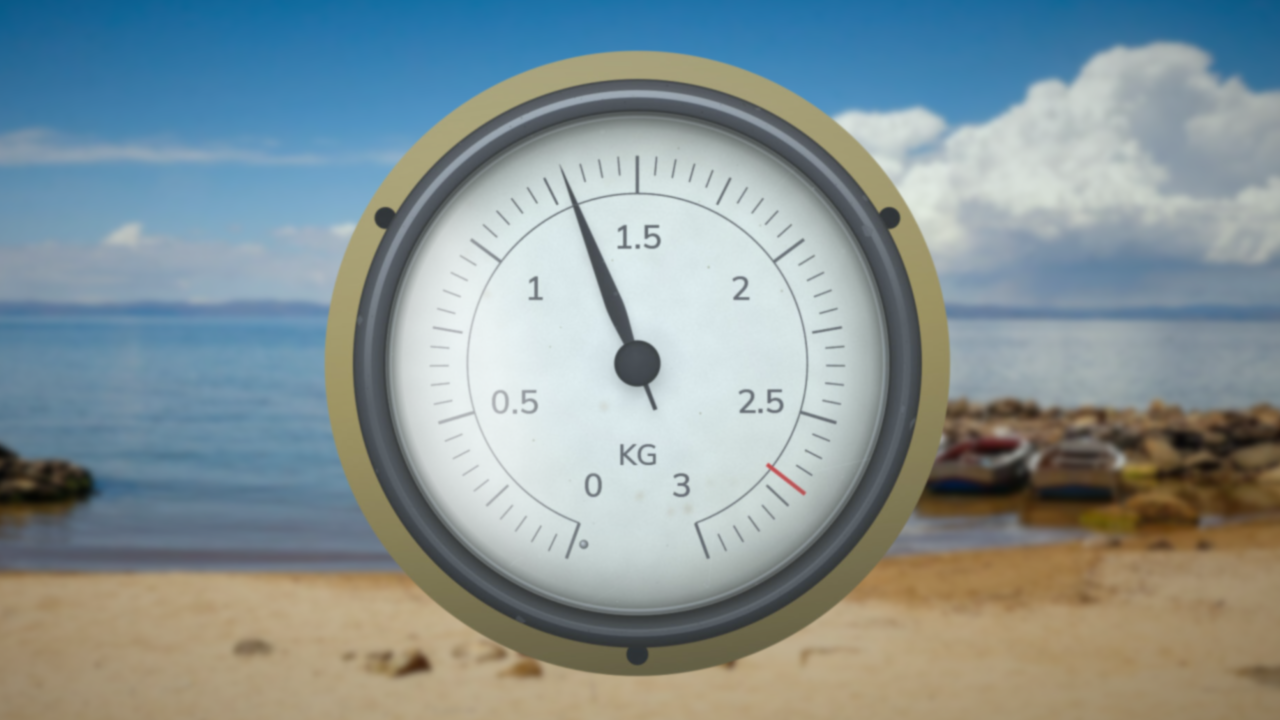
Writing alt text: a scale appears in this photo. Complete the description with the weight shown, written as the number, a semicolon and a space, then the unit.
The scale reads 1.3; kg
